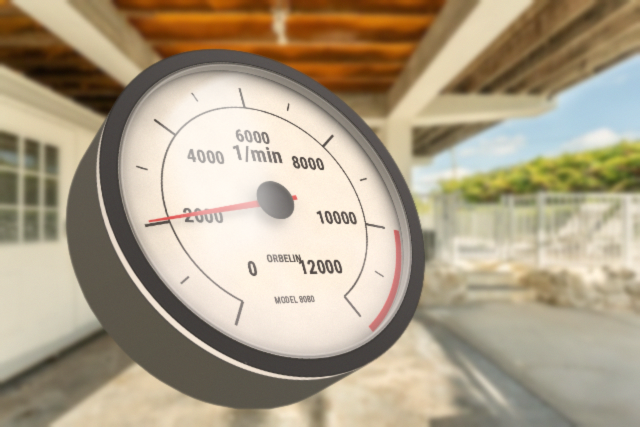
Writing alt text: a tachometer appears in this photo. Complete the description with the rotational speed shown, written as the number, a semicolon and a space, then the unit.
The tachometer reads 2000; rpm
